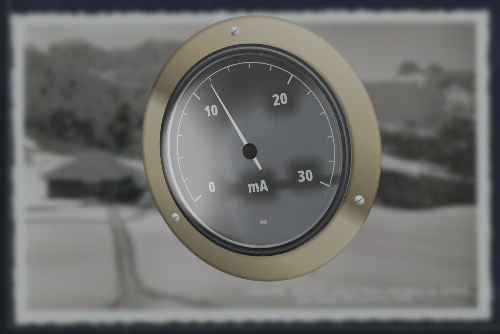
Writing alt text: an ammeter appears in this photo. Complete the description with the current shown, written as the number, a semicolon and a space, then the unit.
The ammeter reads 12; mA
